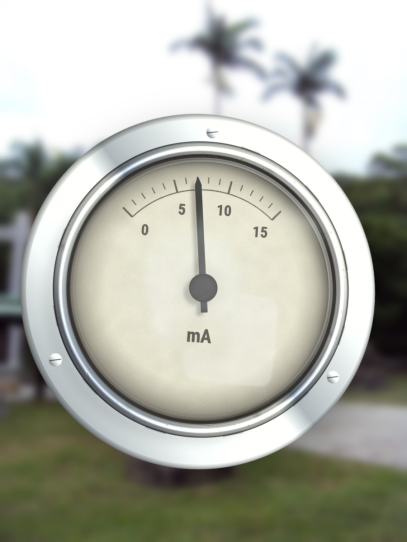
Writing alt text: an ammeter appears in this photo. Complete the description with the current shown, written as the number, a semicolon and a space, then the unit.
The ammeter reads 7; mA
